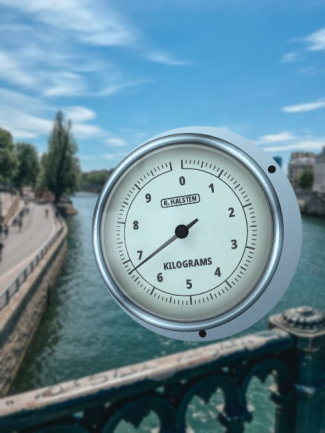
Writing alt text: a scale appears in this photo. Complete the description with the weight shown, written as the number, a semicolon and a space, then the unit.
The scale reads 6.7; kg
